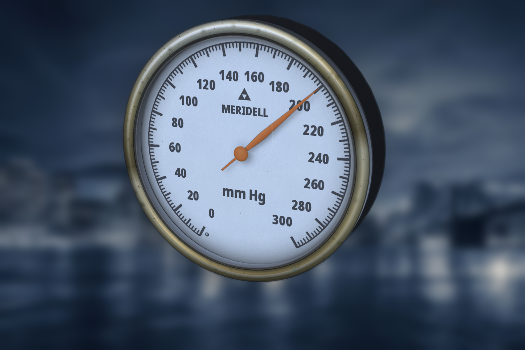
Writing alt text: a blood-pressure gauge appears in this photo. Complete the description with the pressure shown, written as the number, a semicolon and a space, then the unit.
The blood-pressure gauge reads 200; mmHg
